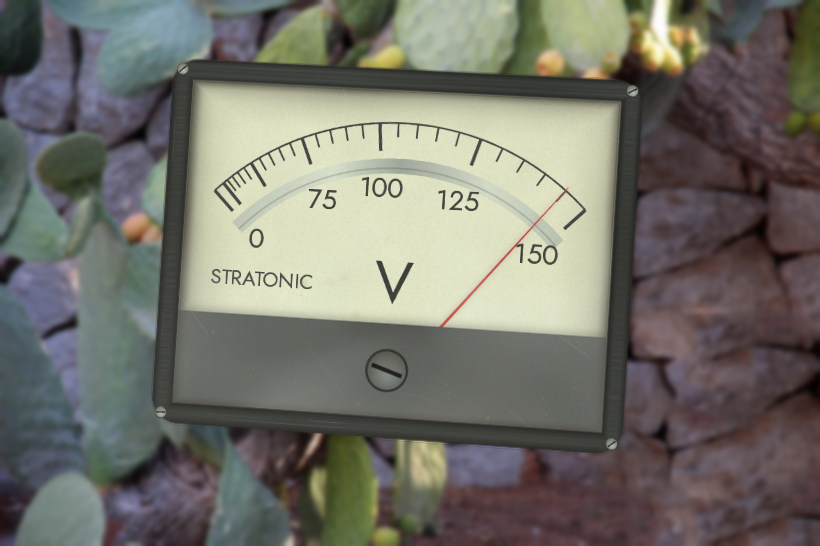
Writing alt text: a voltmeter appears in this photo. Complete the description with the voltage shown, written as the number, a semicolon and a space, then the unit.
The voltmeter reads 145; V
